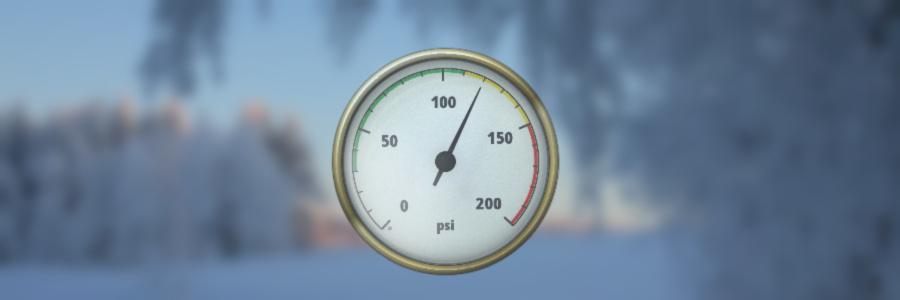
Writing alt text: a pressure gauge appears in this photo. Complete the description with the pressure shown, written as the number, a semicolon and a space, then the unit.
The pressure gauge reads 120; psi
